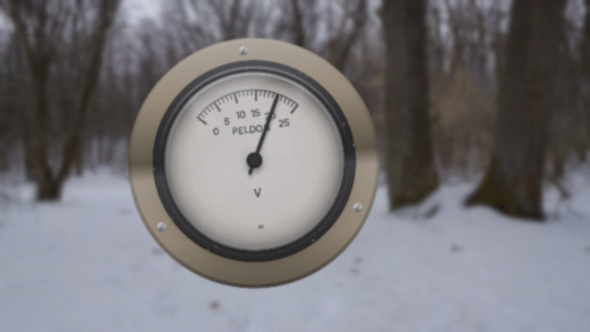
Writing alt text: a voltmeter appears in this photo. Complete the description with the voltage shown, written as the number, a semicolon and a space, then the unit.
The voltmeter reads 20; V
